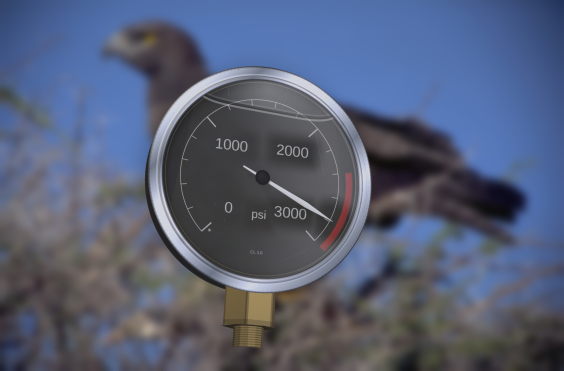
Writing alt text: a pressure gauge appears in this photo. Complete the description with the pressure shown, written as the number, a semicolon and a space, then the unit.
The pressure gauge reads 2800; psi
